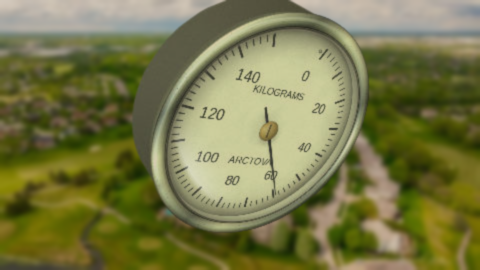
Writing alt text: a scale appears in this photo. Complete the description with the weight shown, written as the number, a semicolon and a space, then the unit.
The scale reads 60; kg
